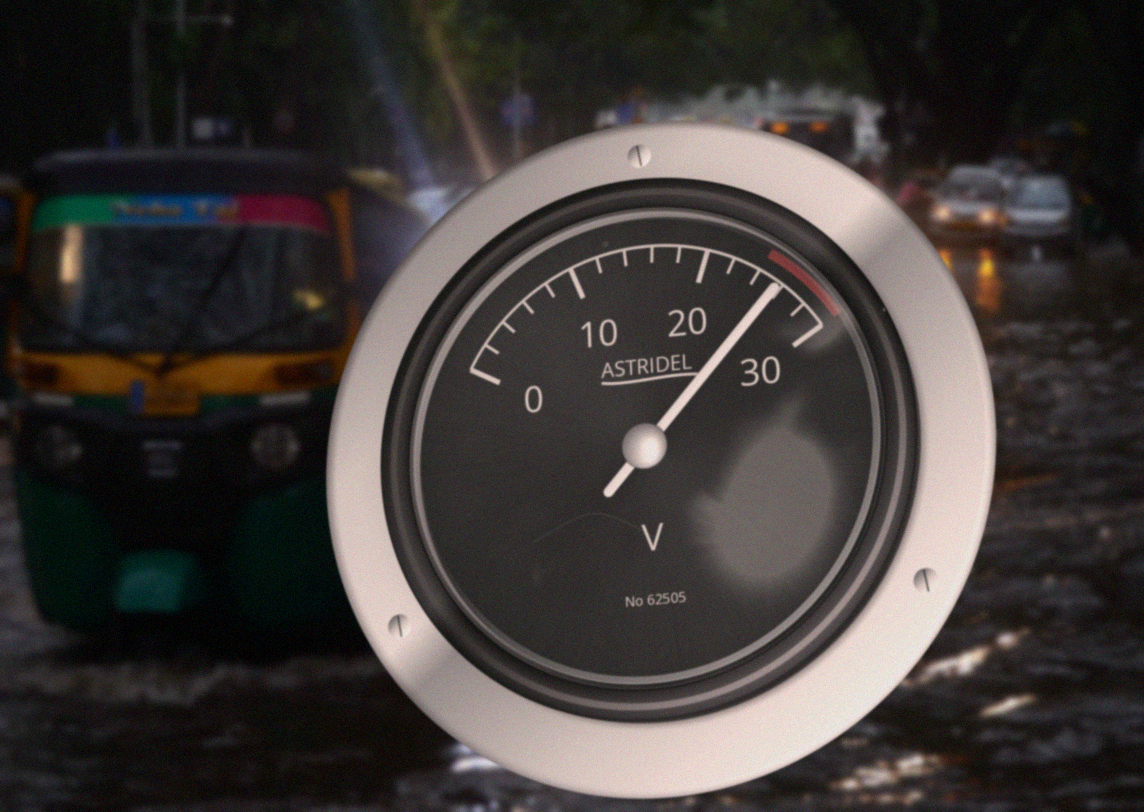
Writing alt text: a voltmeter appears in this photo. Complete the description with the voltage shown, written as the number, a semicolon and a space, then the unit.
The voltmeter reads 26; V
